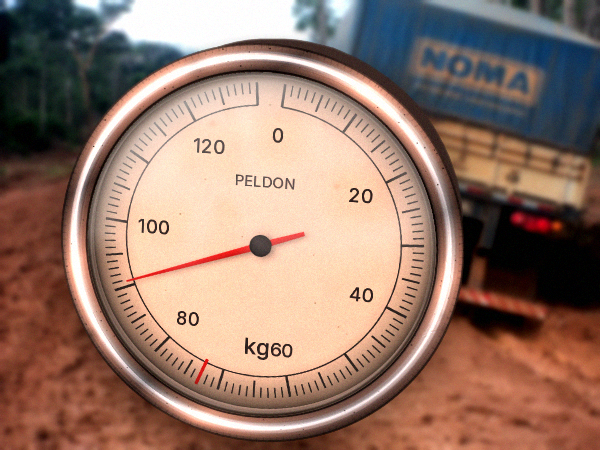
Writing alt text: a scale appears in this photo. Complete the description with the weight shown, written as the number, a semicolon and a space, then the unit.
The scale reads 91; kg
